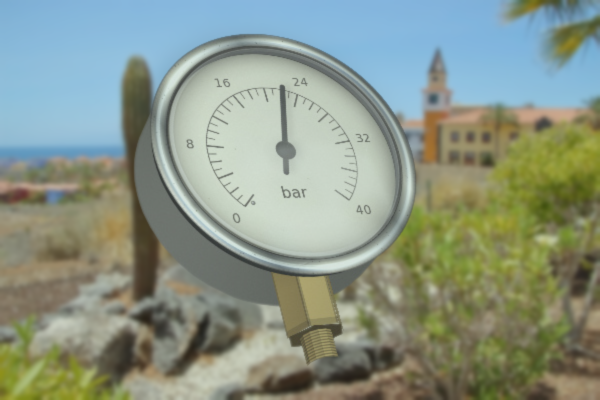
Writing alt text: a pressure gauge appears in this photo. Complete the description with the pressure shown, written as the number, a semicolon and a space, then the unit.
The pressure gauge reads 22; bar
